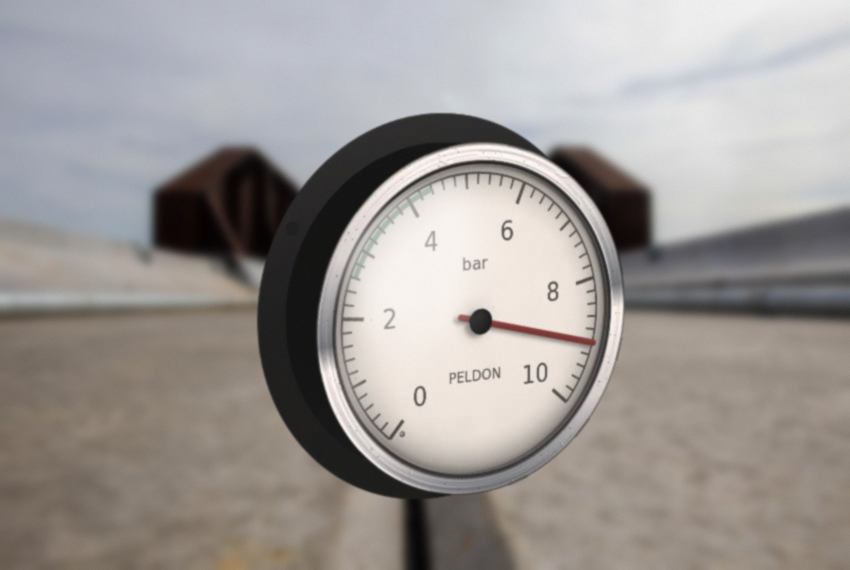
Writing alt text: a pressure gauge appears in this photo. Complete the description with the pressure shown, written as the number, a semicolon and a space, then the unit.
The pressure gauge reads 9; bar
